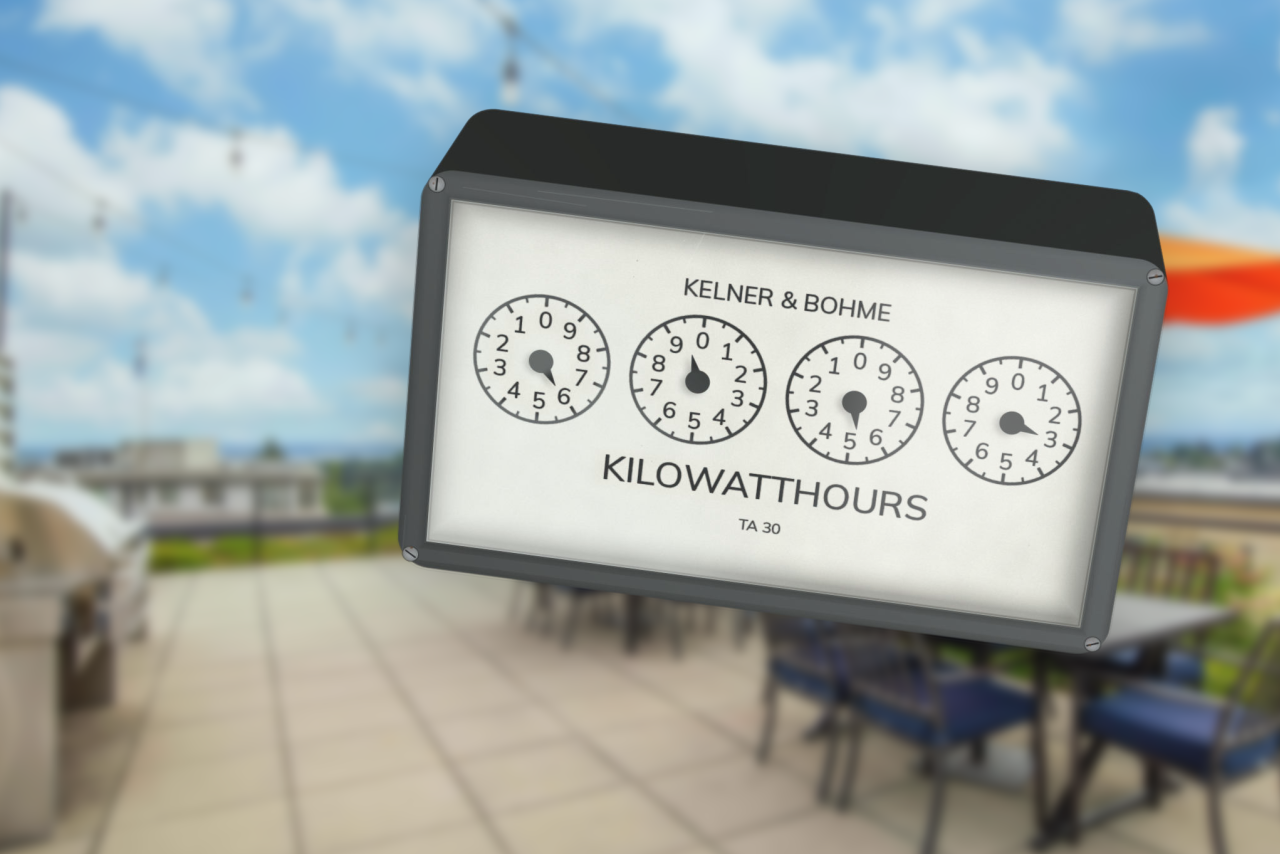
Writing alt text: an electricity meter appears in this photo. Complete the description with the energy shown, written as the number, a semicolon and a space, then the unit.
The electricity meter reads 5953; kWh
